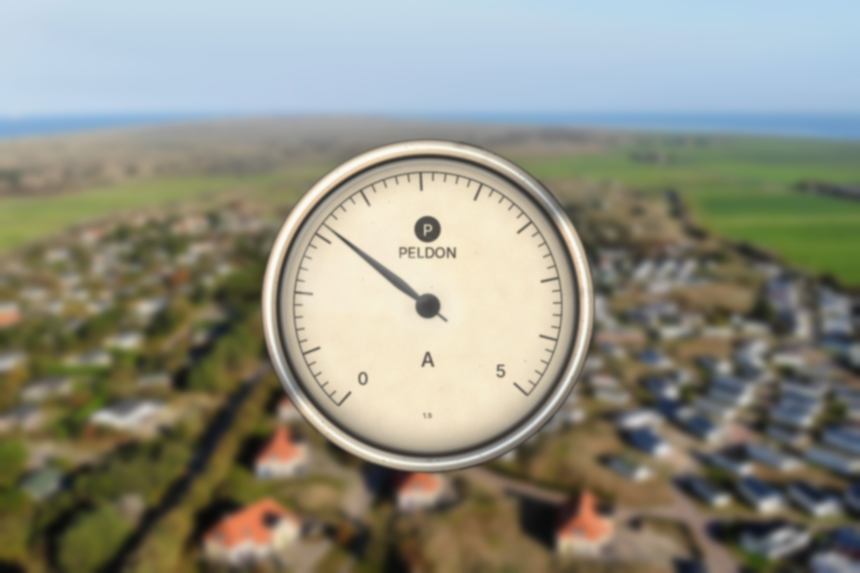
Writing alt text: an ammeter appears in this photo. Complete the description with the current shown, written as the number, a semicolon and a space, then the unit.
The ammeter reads 1.6; A
